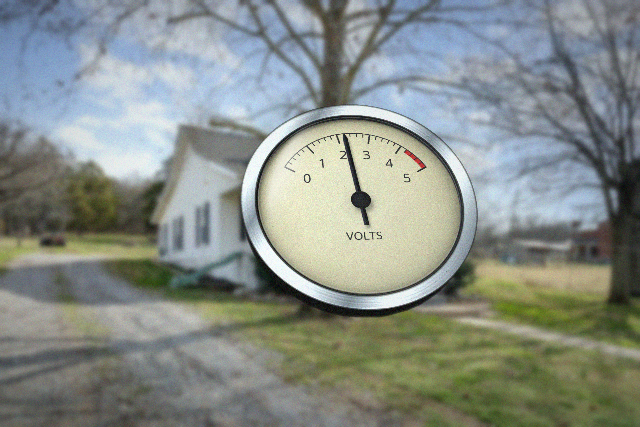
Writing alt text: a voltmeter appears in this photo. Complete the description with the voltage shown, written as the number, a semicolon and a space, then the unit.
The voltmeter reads 2.2; V
